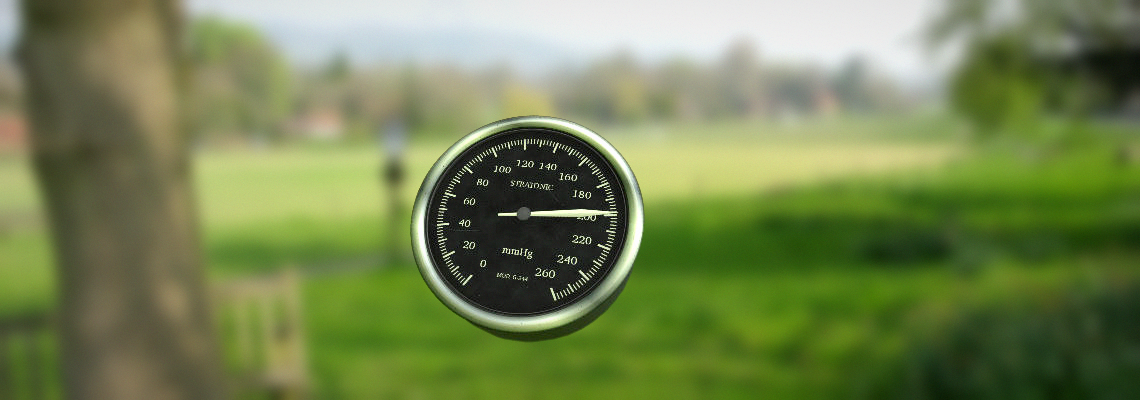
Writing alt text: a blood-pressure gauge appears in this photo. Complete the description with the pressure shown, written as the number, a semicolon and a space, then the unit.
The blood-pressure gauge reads 200; mmHg
